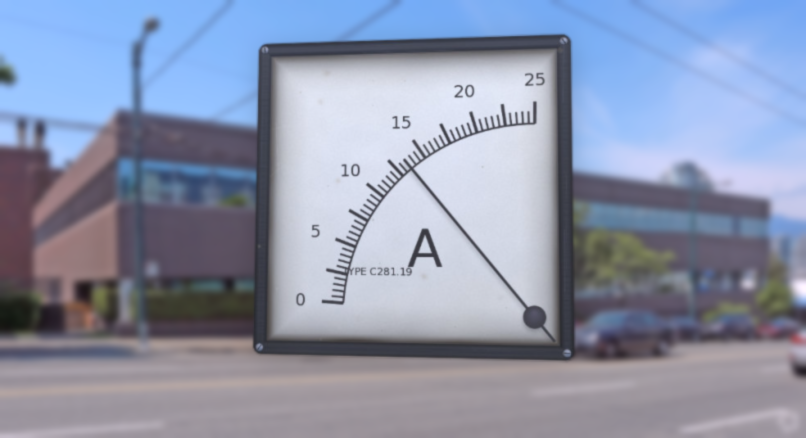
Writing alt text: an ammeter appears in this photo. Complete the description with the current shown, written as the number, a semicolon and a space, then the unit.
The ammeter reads 13.5; A
